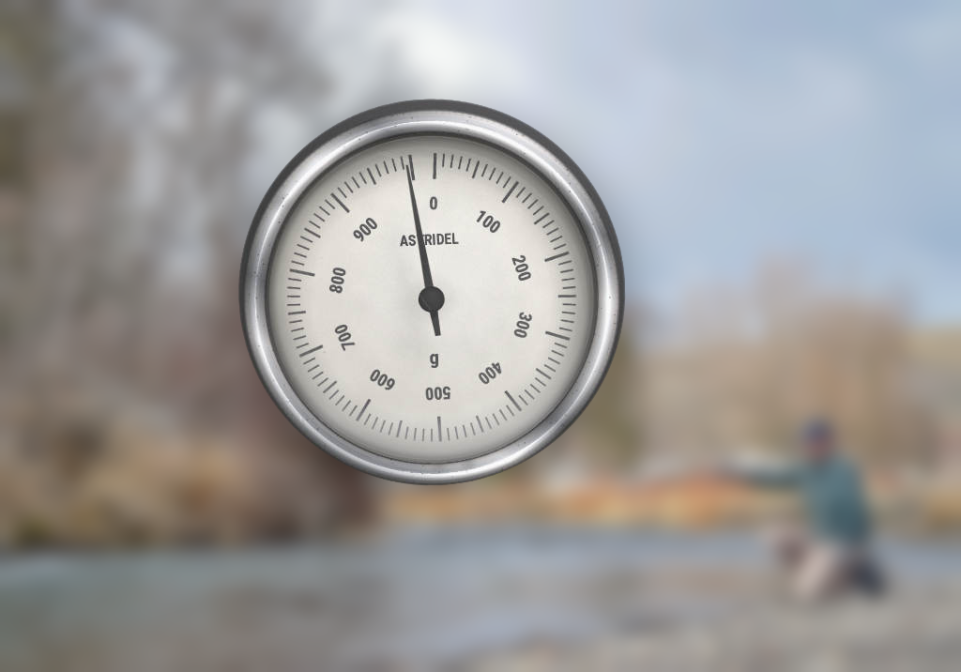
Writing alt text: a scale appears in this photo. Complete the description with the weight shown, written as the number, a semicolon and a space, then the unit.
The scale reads 995; g
